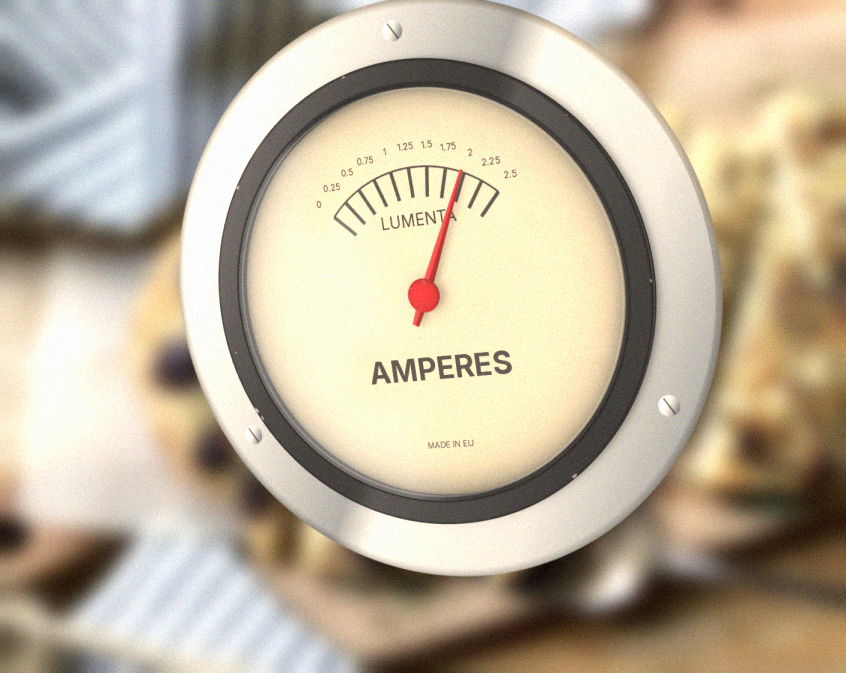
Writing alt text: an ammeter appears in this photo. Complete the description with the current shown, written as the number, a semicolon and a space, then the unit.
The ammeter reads 2; A
